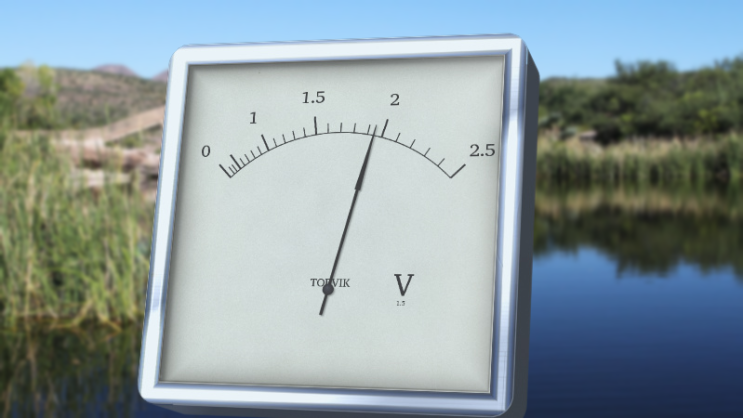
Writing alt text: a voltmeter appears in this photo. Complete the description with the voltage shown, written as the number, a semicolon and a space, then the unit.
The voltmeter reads 1.95; V
